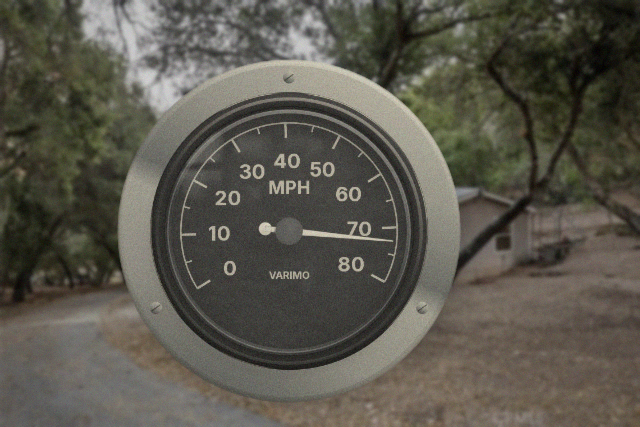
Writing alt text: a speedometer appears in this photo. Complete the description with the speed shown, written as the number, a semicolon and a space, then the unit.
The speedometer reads 72.5; mph
